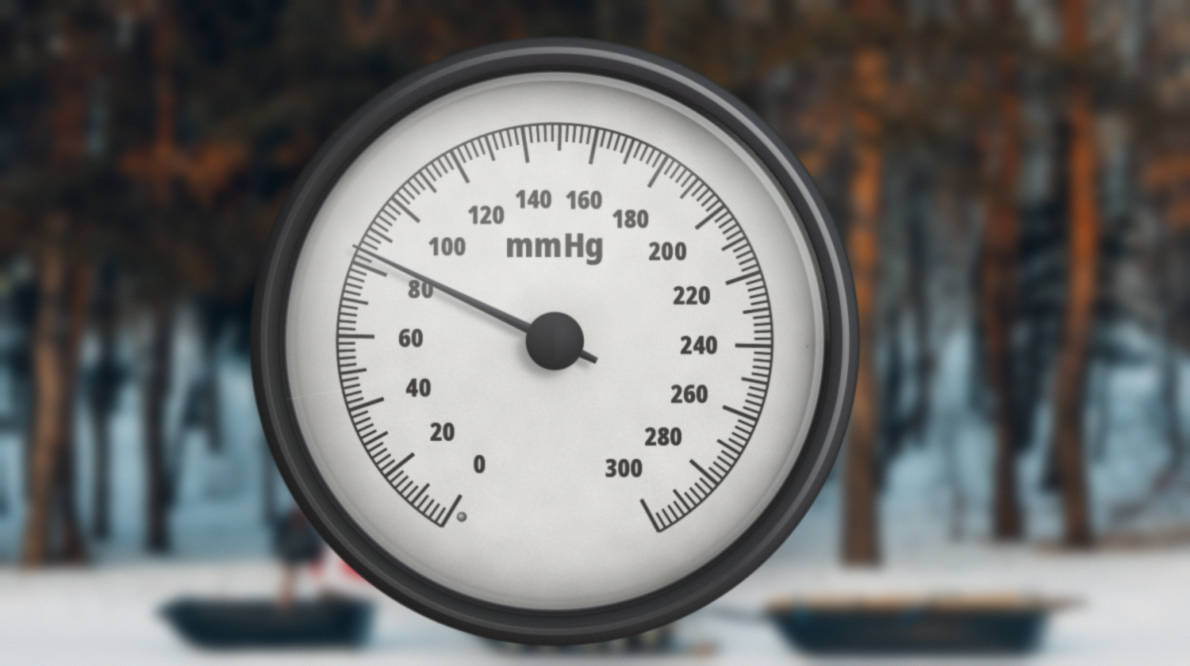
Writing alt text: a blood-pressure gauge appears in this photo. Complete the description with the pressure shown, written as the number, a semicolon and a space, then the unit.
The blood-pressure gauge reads 84; mmHg
